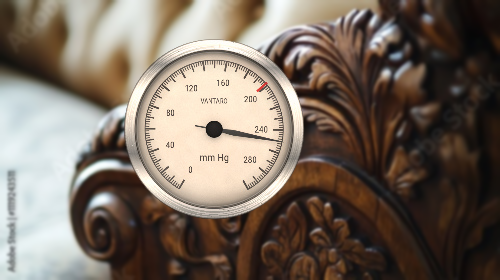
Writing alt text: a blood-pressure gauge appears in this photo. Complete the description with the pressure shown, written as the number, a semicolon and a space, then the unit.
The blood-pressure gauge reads 250; mmHg
